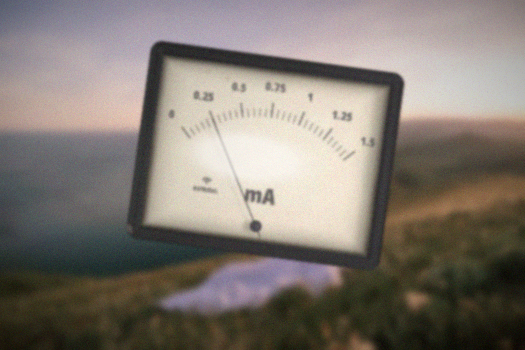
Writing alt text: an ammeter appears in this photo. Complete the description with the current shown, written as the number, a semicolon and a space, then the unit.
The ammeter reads 0.25; mA
